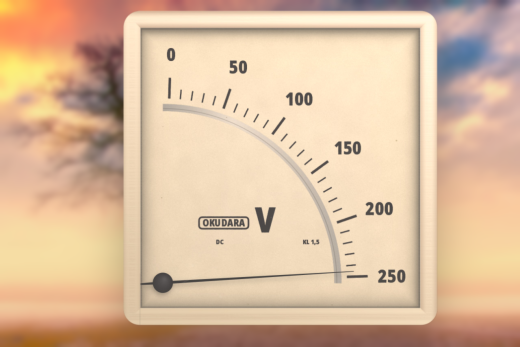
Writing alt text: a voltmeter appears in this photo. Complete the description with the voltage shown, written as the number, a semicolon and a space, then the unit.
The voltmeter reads 245; V
